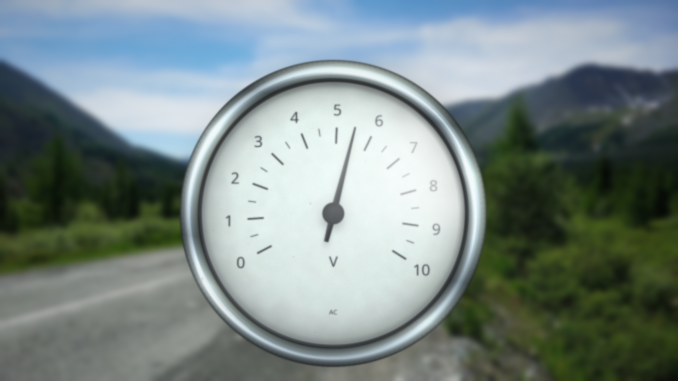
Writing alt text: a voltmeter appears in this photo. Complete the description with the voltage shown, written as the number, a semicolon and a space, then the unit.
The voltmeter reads 5.5; V
